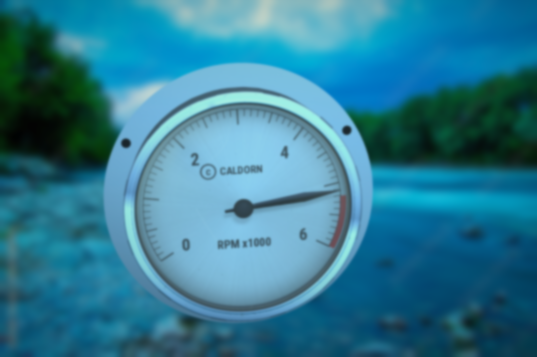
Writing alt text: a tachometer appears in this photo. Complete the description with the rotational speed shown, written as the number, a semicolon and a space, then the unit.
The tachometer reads 5100; rpm
